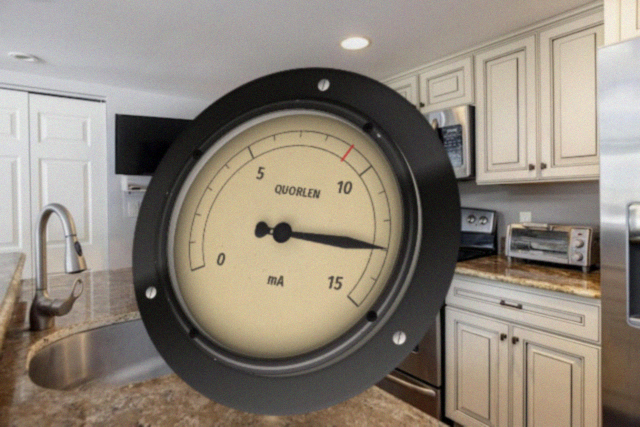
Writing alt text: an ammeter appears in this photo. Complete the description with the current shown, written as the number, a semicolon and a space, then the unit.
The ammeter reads 13; mA
